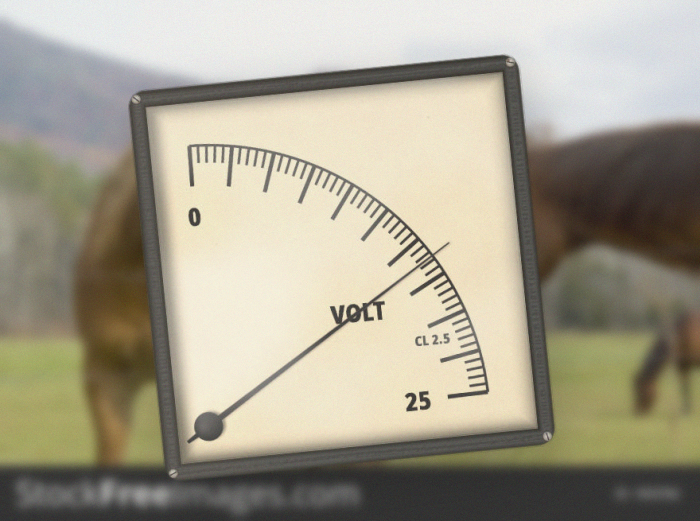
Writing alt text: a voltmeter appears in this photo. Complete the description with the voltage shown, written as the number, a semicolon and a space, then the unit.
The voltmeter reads 16.25; V
